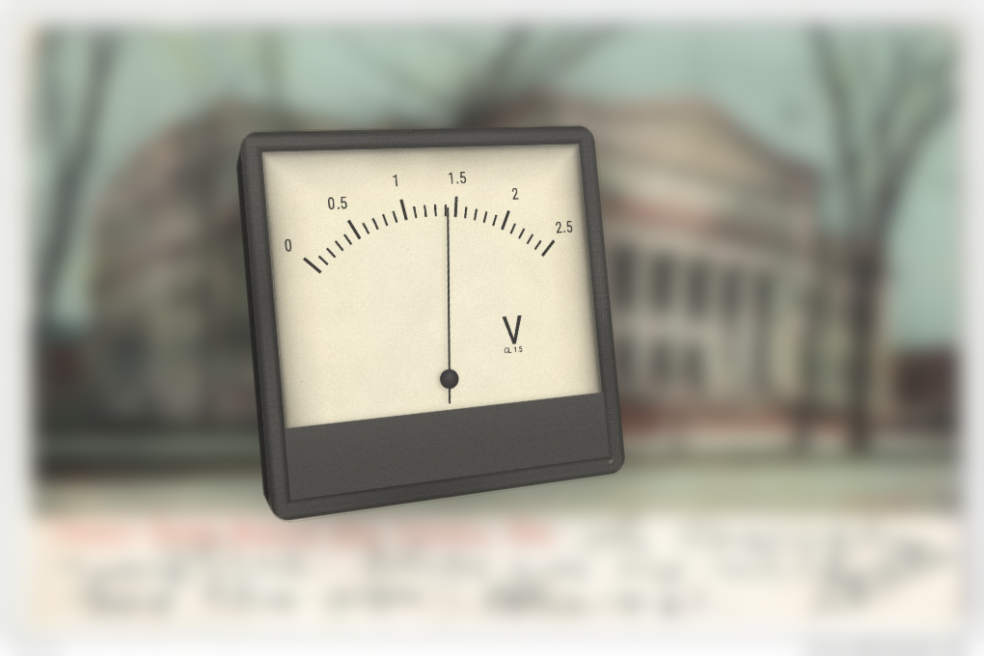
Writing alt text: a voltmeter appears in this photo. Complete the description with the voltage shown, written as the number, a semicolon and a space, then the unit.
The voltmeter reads 1.4; V
